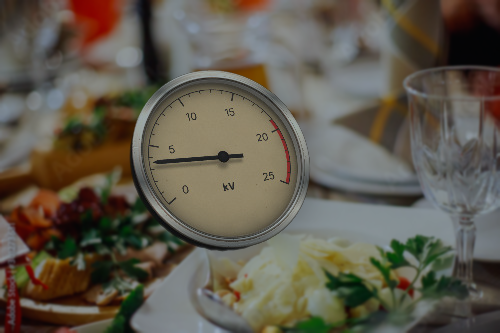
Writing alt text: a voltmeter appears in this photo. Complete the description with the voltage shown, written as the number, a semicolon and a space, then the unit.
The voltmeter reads 3.5; kV
